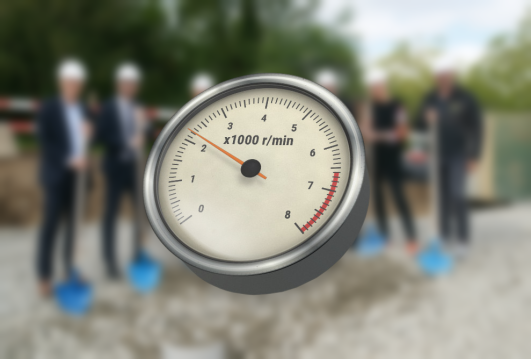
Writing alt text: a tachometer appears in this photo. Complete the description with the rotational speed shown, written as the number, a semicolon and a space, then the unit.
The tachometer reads 2200; rpm
